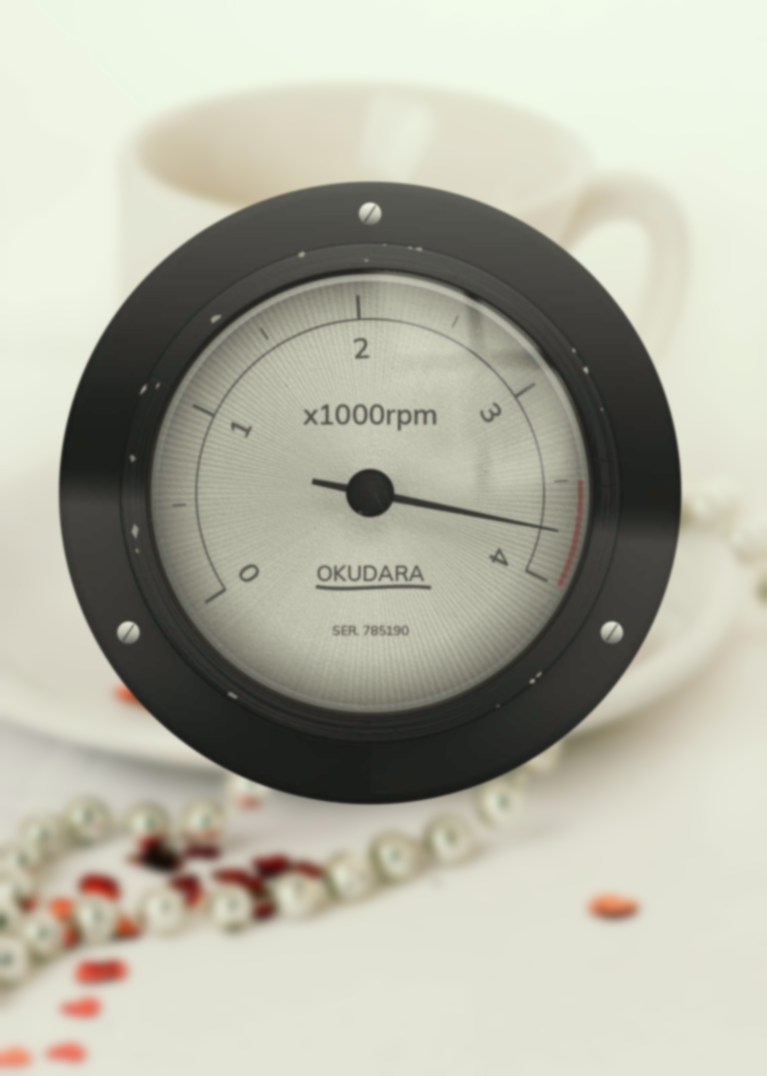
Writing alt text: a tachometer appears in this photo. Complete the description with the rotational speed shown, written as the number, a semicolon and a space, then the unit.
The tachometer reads 3750; rpm
